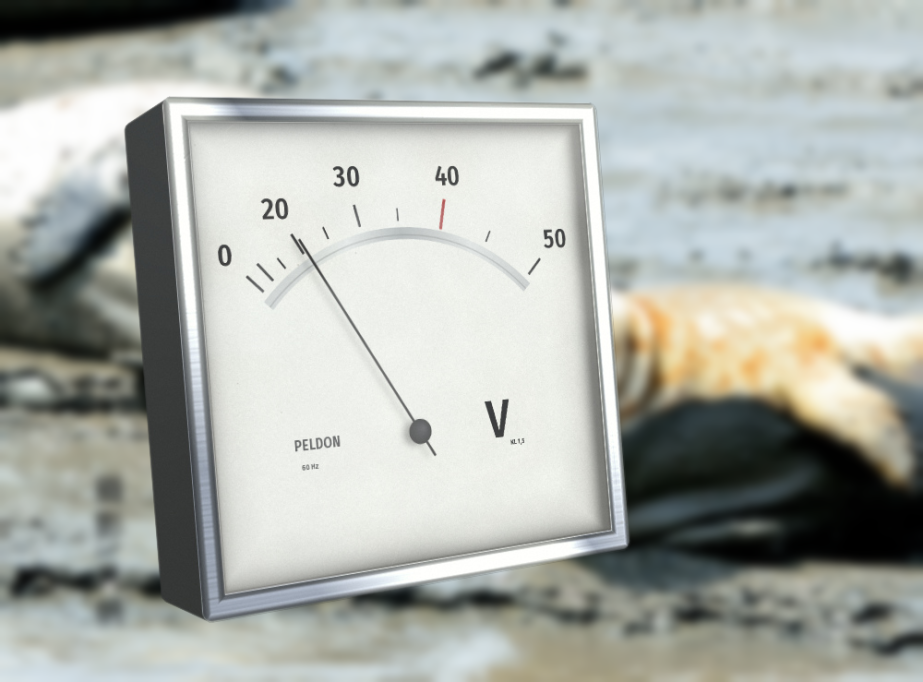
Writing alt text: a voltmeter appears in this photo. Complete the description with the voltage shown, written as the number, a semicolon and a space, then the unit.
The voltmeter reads 20; V
